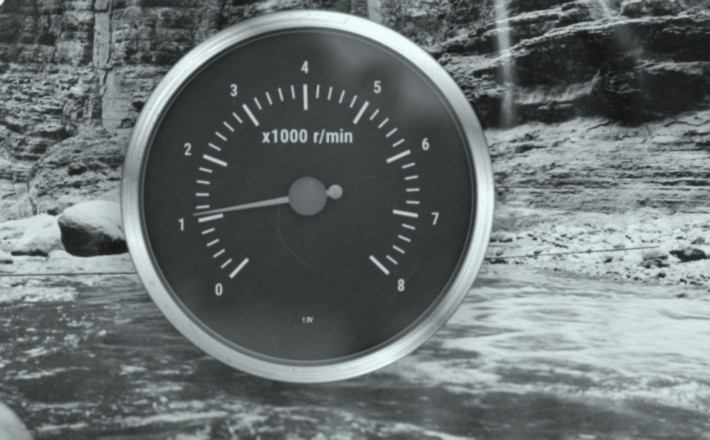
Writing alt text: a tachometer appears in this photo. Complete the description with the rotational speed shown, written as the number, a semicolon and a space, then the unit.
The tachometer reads 1100; rpm
